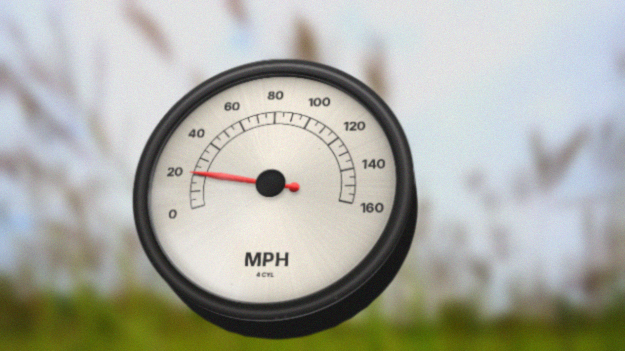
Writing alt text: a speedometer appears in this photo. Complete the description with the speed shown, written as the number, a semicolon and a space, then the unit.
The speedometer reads 20; mph
